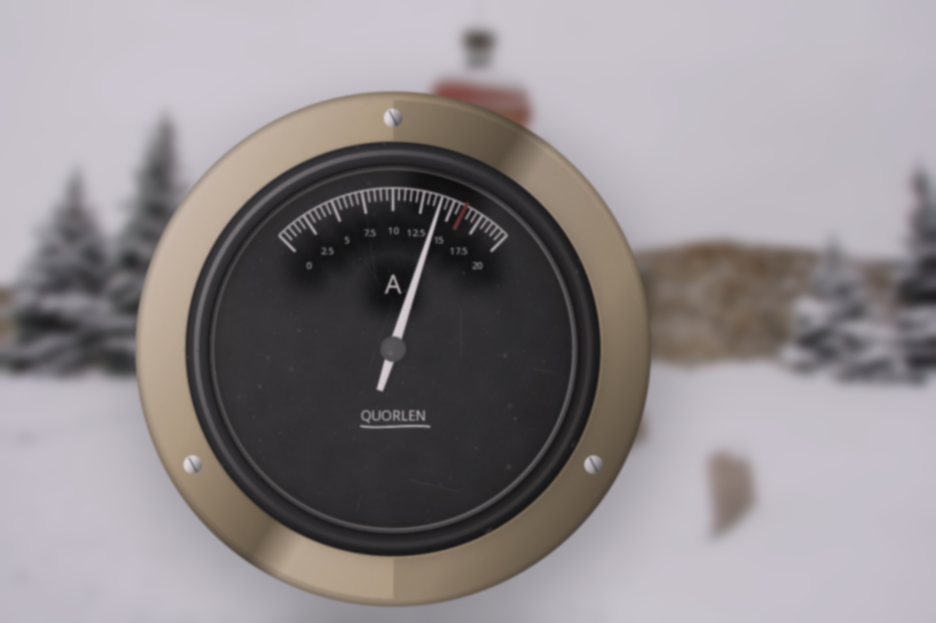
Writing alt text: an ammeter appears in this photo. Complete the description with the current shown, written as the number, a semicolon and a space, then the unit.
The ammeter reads 14; A
